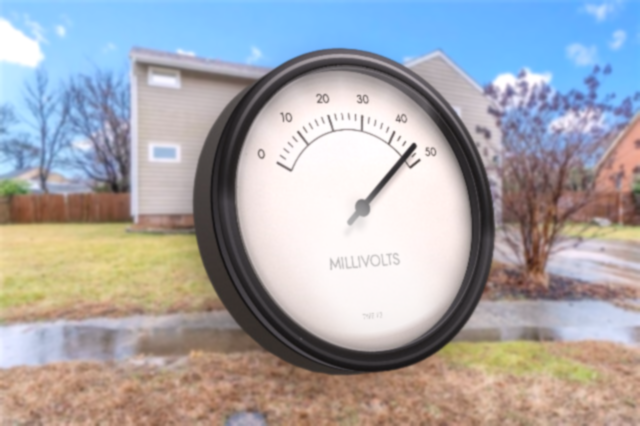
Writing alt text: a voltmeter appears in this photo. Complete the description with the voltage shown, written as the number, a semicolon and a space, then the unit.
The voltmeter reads 46; mV
